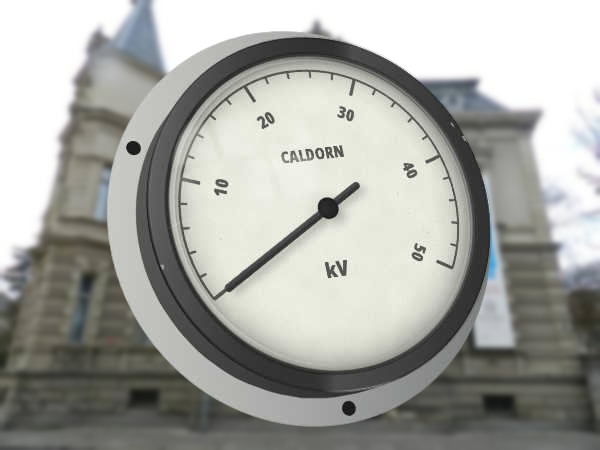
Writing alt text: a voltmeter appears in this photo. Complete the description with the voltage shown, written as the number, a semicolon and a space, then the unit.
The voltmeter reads 0; kV
